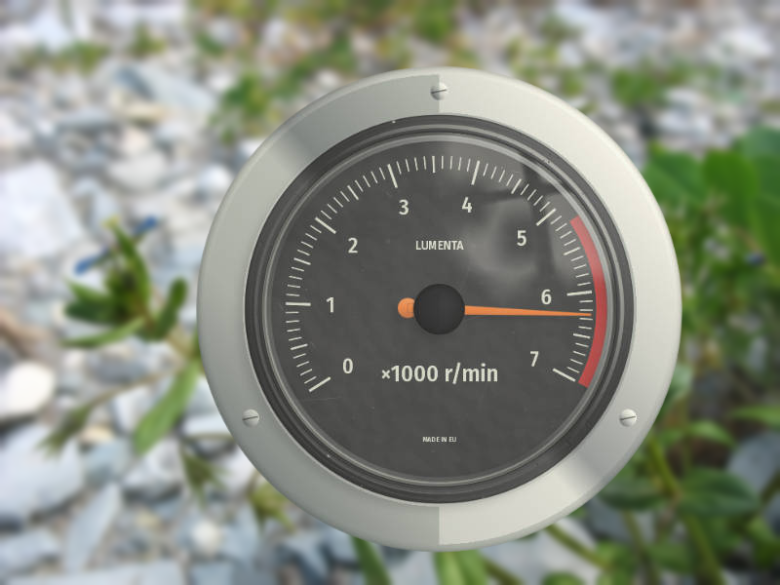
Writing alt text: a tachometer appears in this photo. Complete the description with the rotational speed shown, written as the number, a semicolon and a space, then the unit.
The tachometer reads 6250; rpm
